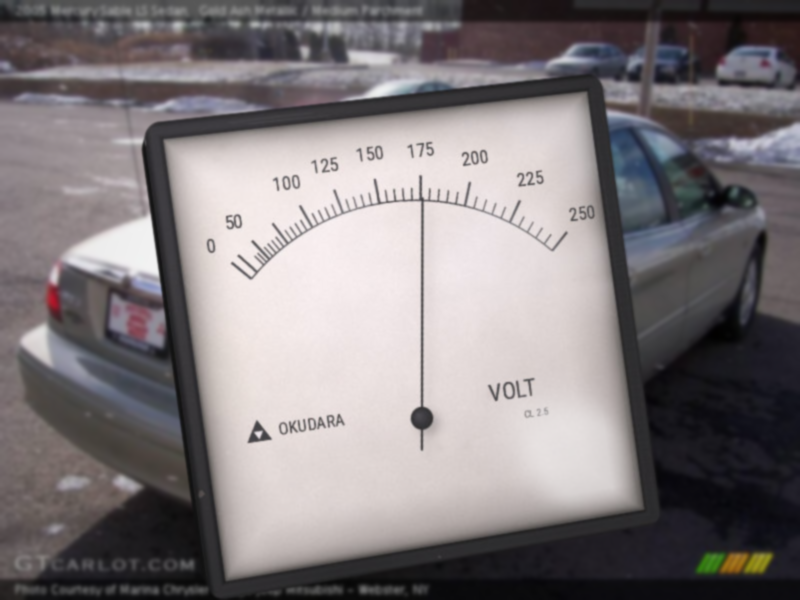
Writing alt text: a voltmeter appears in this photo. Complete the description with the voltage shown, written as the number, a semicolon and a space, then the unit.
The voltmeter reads 175; V
